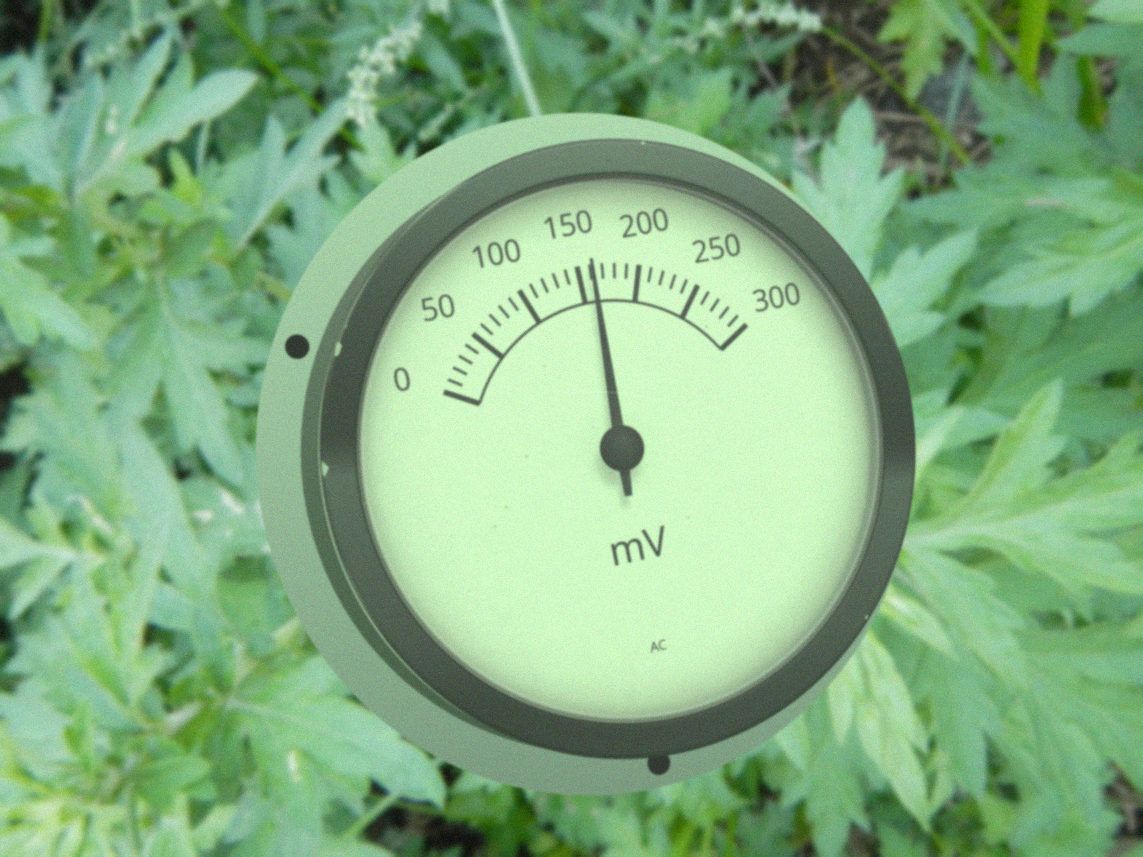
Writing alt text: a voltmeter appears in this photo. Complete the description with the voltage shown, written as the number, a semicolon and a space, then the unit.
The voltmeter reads 160; mV
